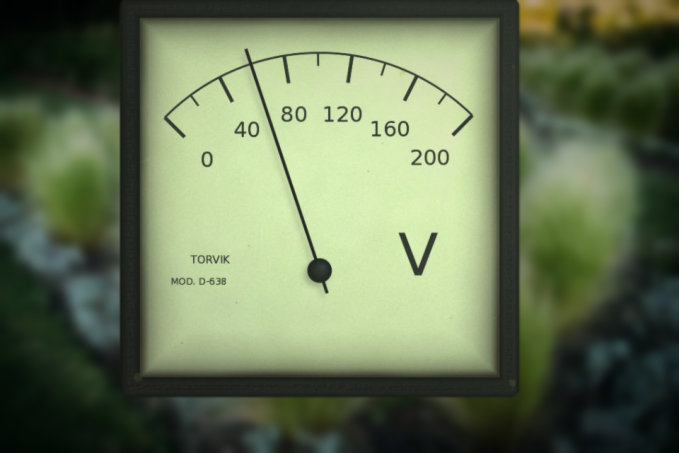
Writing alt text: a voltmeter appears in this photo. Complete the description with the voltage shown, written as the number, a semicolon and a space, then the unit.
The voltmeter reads 60; V
